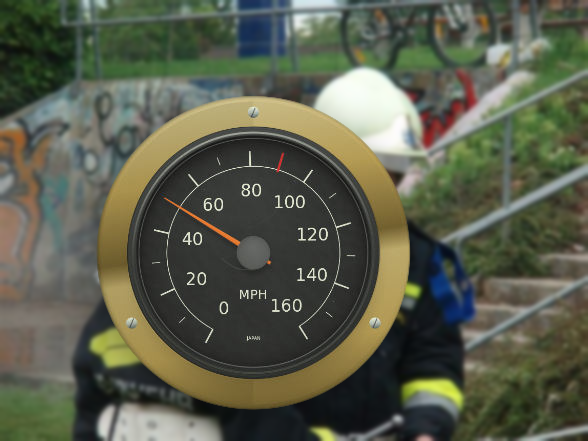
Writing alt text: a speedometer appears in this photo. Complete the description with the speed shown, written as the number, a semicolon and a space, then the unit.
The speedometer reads 50; mph
